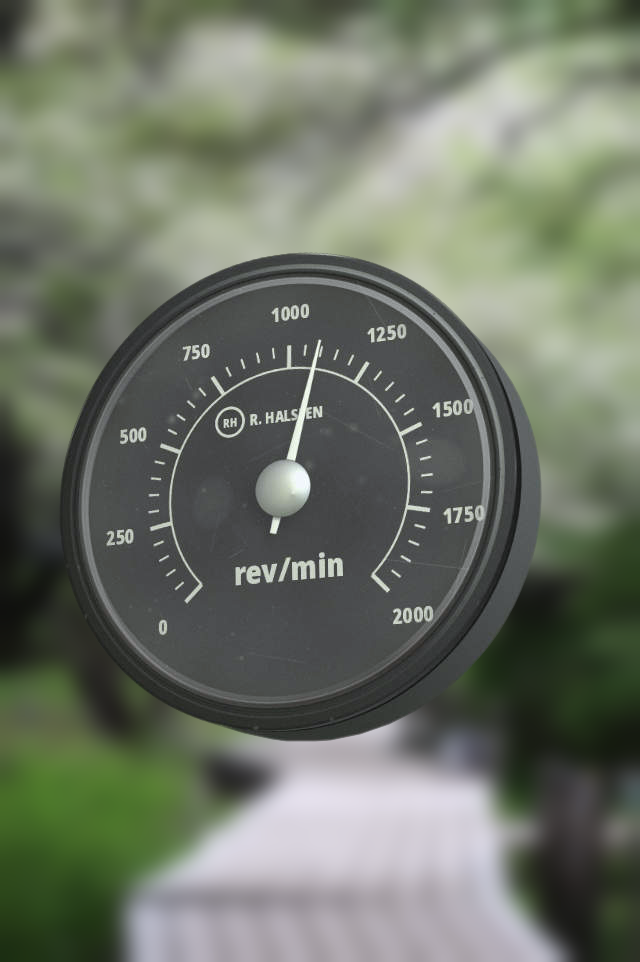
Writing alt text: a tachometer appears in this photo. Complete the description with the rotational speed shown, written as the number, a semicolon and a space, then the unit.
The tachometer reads 1100; rpm
